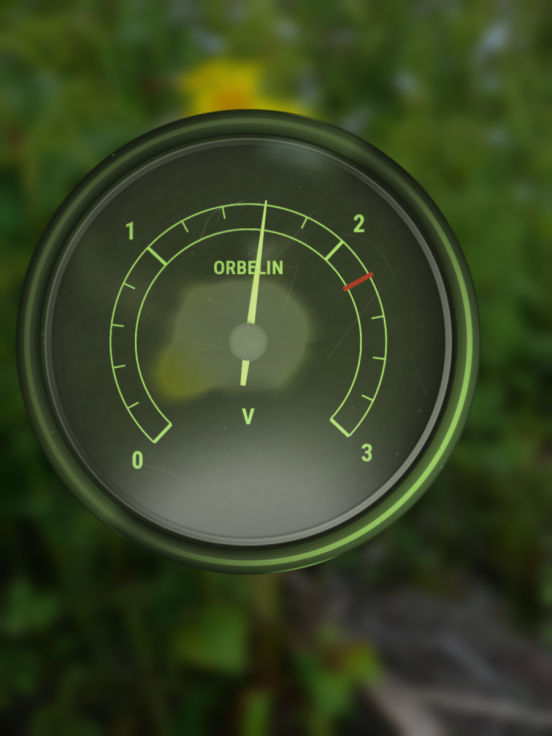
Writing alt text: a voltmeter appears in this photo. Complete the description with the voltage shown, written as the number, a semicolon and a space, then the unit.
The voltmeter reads 1.6; V
